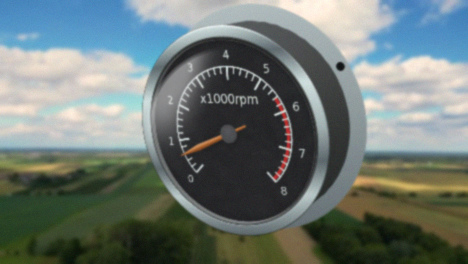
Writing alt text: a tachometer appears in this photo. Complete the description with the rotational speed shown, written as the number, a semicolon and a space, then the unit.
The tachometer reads 600; rpm
